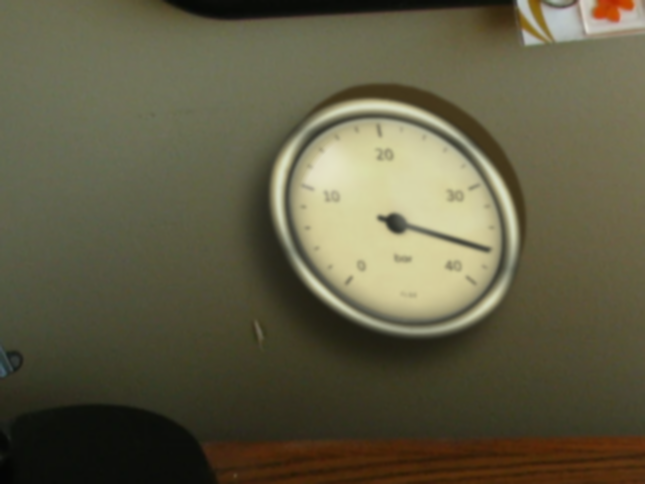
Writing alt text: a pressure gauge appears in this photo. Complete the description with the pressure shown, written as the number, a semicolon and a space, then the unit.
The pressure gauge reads 36; bar
